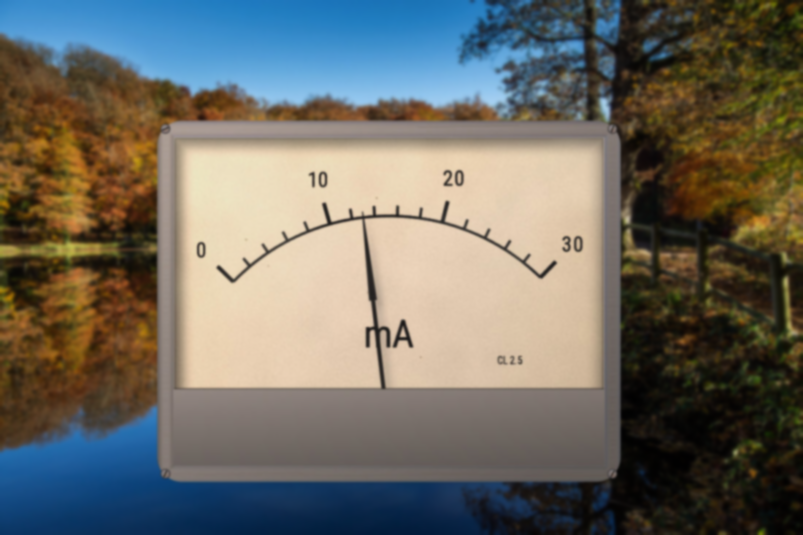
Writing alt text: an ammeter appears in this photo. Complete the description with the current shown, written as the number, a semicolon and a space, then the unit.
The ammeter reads 13; mA
